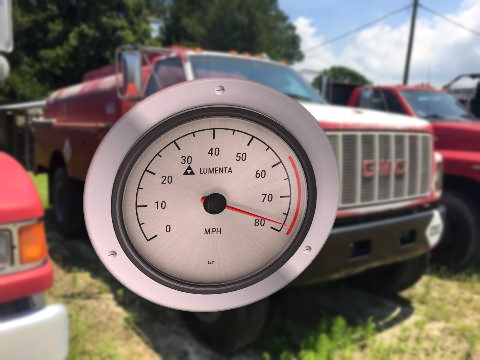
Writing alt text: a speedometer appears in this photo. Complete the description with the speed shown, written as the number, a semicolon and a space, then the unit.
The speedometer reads 77.5; mph
